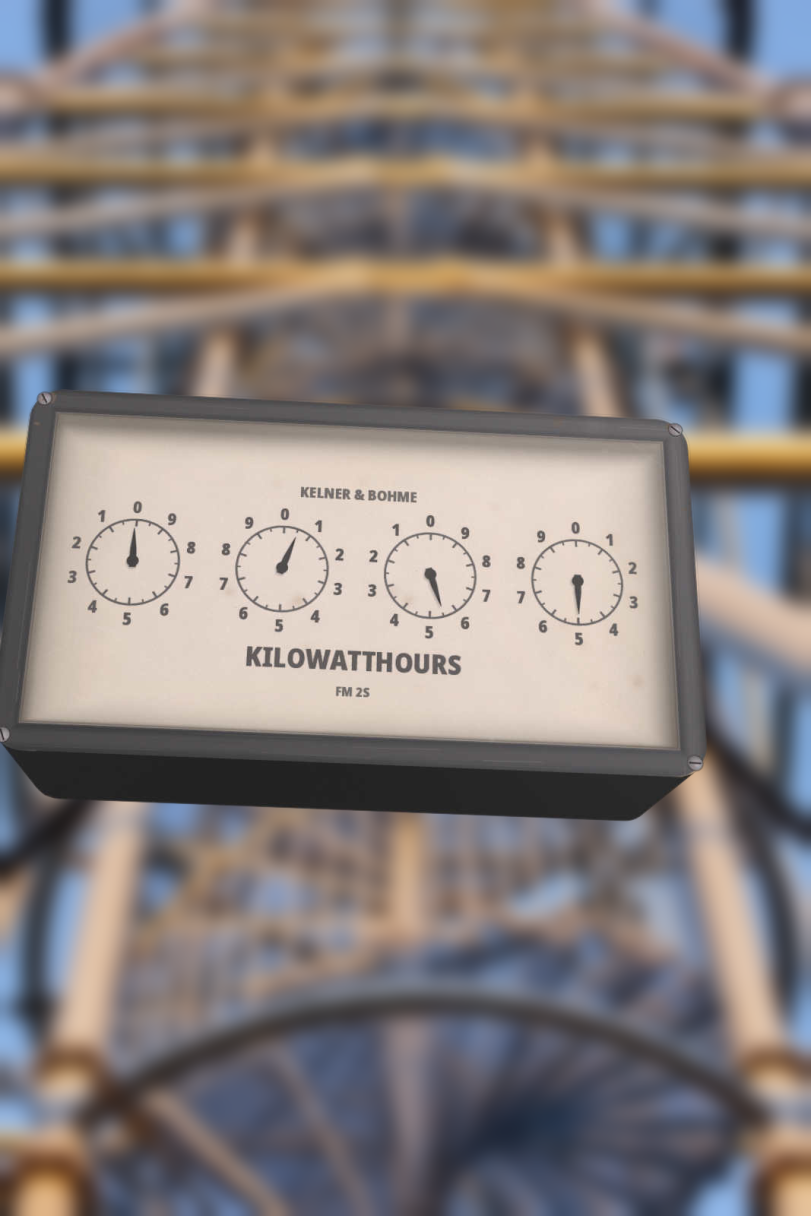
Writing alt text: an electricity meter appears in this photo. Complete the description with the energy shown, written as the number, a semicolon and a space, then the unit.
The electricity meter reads 55; kWh
